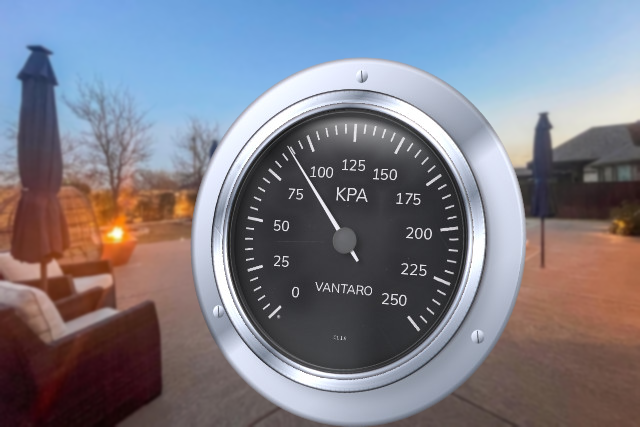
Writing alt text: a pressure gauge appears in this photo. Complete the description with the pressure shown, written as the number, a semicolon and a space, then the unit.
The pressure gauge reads 90; kPa
